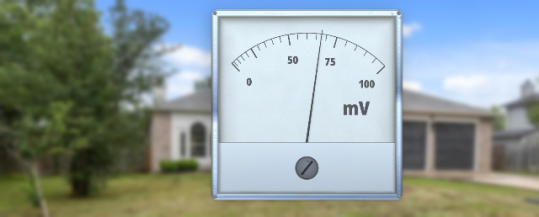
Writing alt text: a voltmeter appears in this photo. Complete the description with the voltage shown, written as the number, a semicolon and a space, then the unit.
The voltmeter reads 67.5; mV
